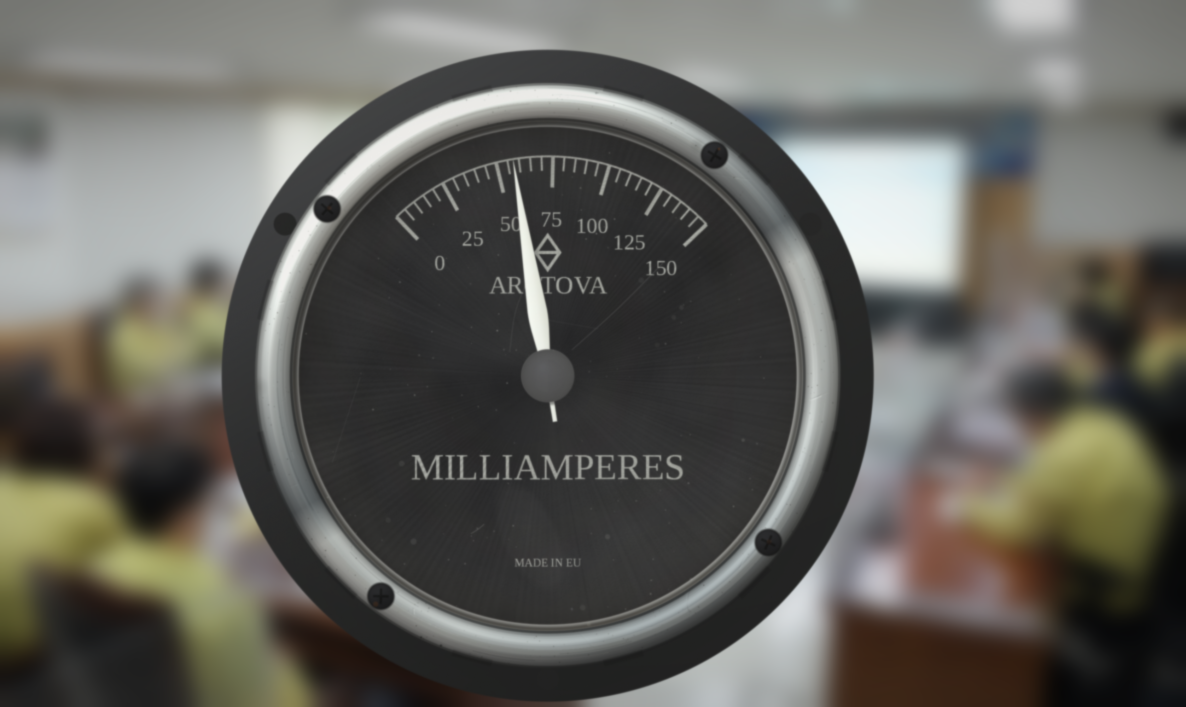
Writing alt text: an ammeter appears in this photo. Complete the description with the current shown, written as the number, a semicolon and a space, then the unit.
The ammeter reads 57.5; mA
